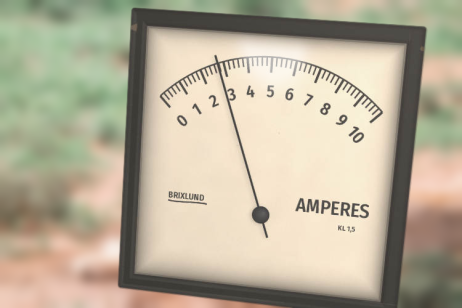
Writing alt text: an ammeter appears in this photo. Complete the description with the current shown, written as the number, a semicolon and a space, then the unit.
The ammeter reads 2.8; A
